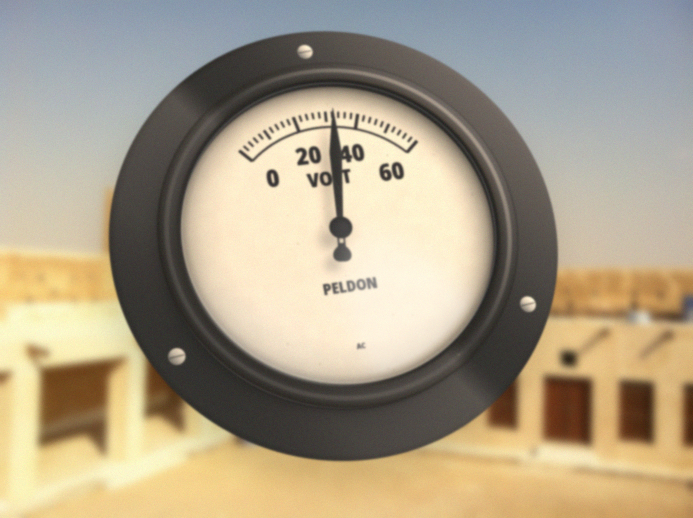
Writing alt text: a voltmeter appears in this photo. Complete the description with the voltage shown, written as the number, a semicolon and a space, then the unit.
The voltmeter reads 32; V
